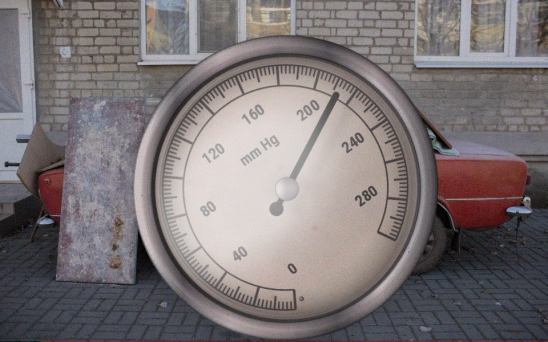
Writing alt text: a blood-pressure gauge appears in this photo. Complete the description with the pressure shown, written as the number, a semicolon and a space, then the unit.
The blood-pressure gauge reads 212; mmHg
